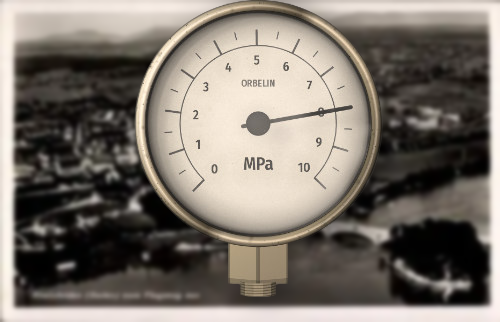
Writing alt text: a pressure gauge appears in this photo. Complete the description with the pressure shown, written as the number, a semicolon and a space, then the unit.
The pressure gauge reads 8; MPa
